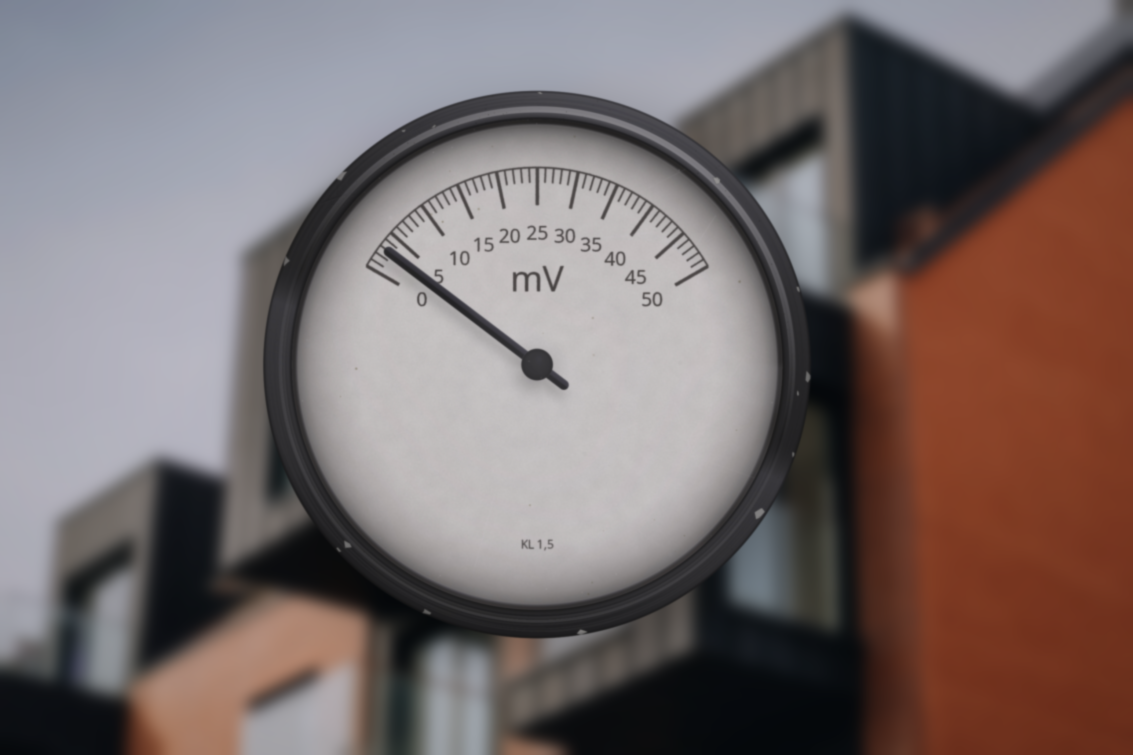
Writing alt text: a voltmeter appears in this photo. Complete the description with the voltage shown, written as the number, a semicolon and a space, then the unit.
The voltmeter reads 3; mV
